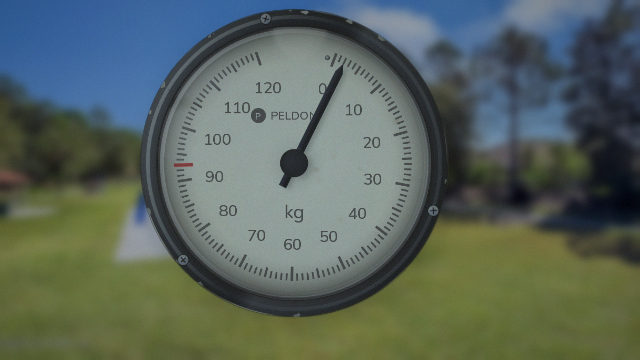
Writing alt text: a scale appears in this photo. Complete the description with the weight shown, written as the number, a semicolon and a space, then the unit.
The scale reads 2; kg
